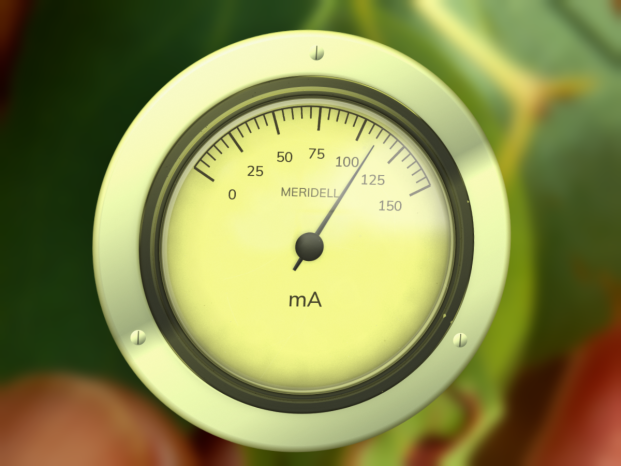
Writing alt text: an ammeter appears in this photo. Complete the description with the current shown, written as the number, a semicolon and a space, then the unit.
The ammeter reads 110; mA
